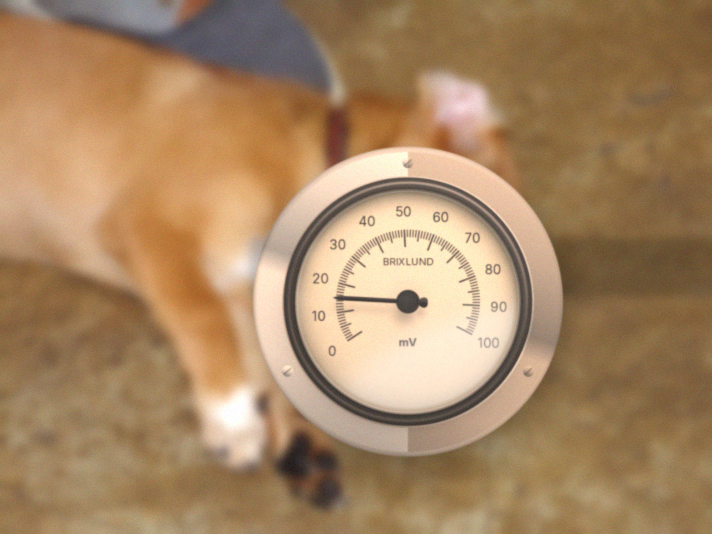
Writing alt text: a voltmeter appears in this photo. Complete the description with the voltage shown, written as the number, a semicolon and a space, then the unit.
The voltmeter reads 15; mV
